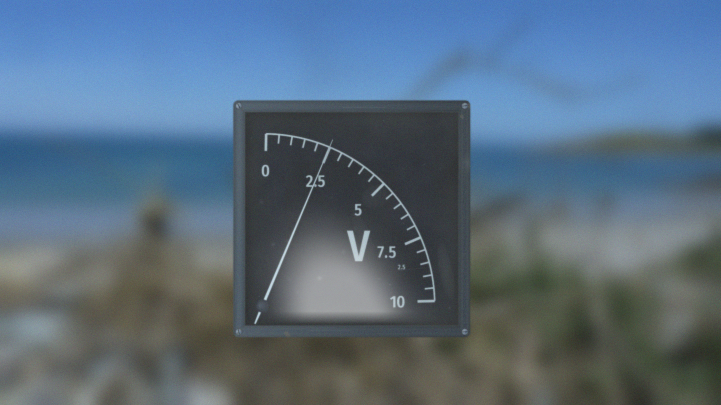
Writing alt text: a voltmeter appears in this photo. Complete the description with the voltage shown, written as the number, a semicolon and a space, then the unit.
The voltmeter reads 2.5; V
